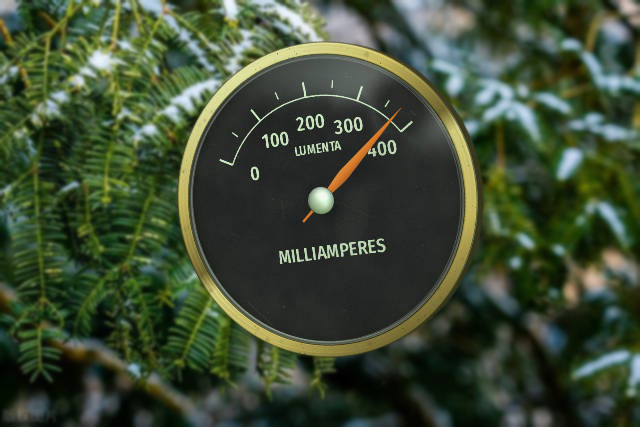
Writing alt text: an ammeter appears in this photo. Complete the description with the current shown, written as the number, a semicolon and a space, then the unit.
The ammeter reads 375; mA
